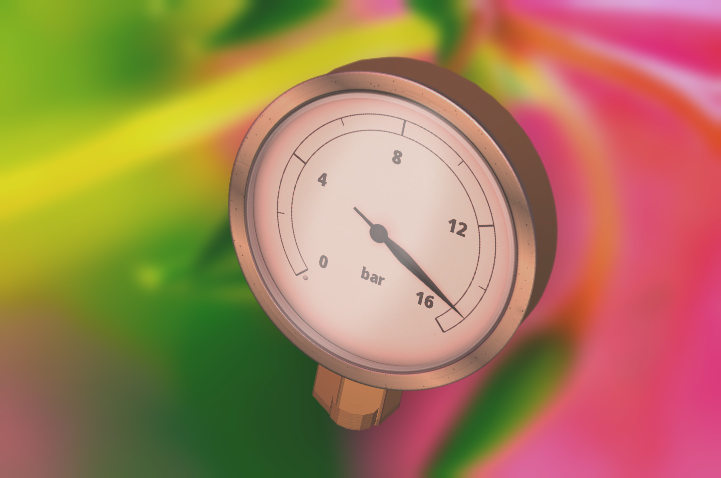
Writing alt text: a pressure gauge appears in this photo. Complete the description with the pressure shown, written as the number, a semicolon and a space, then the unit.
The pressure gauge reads 15; bar
